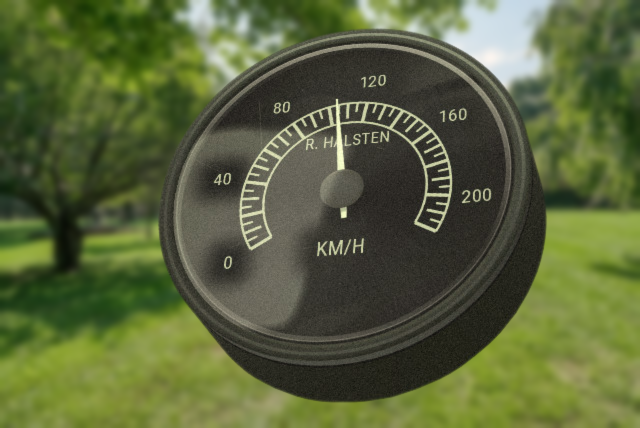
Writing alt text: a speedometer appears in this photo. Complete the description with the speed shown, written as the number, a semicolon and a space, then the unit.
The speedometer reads 105; km/h
